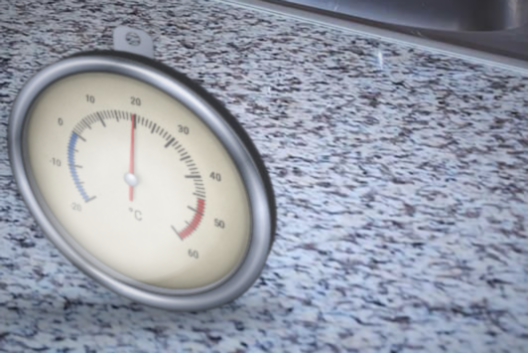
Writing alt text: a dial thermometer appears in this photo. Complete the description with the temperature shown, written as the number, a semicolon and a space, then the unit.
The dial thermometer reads 20; °C
